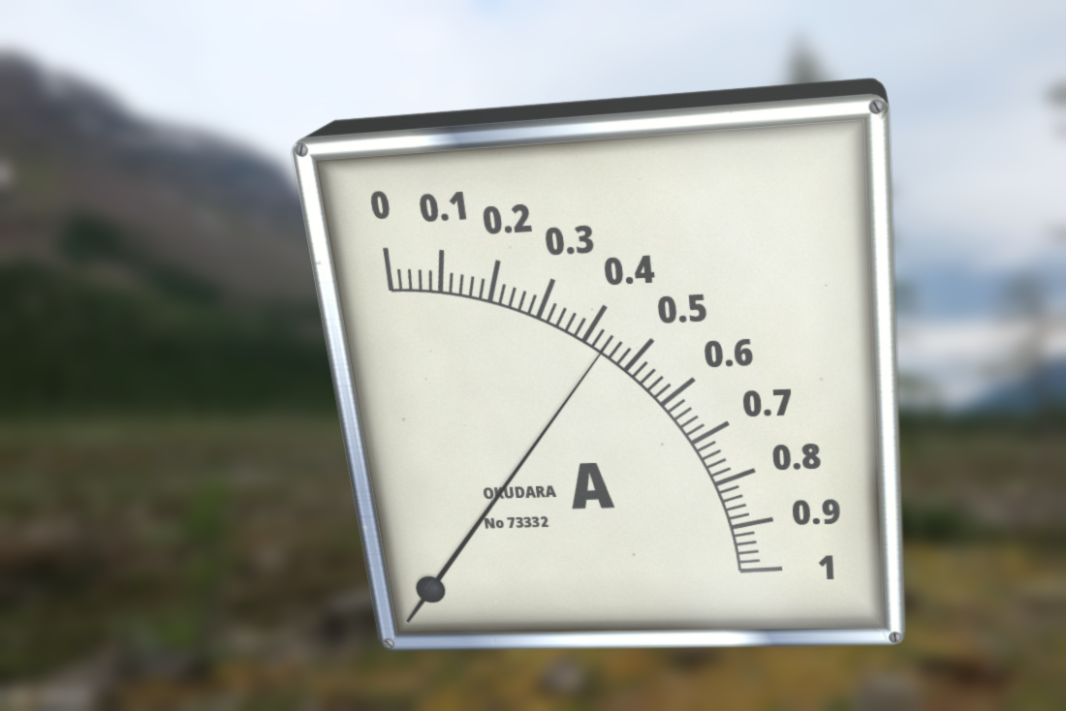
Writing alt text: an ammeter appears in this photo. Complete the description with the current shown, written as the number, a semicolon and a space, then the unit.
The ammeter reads 0.44; A
